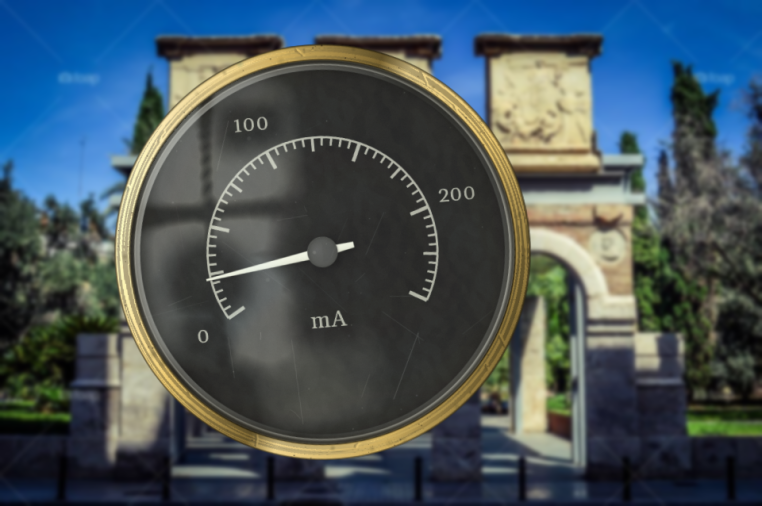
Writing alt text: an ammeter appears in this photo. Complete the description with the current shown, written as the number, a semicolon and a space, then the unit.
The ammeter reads 22.5; mA
